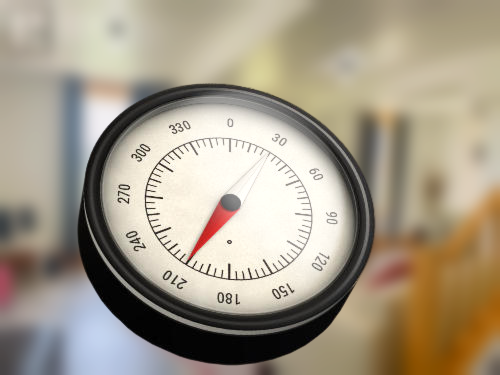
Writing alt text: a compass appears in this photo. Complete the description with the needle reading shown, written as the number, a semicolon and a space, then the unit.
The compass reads 210; °
